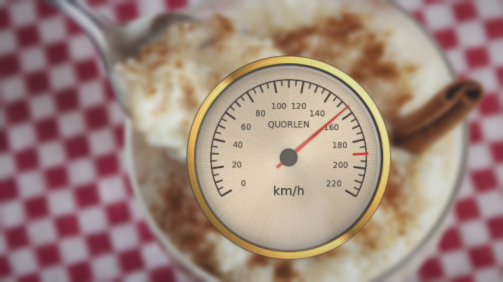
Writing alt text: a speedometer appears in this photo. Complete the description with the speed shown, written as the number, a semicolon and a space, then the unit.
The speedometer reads 155; km/h
